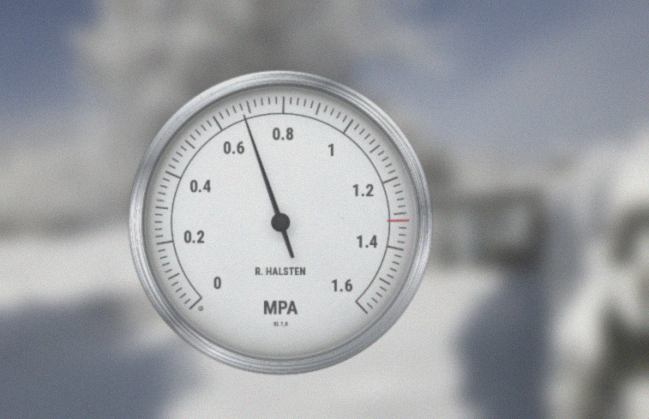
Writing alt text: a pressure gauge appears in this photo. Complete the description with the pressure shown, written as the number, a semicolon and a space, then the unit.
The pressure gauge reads 0.68; MPa
